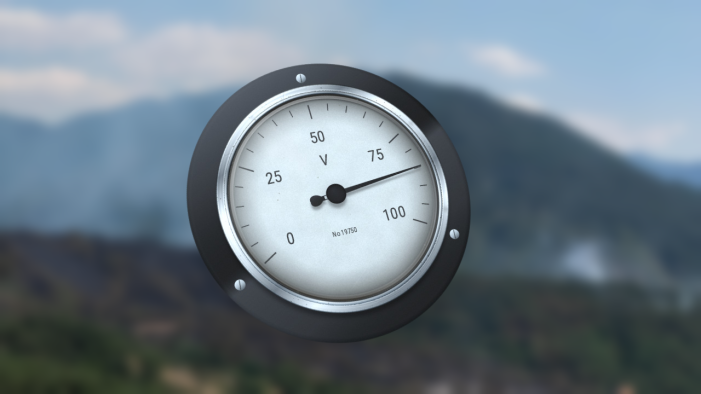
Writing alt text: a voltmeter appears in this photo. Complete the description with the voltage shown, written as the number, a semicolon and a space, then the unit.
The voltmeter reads 85; V
